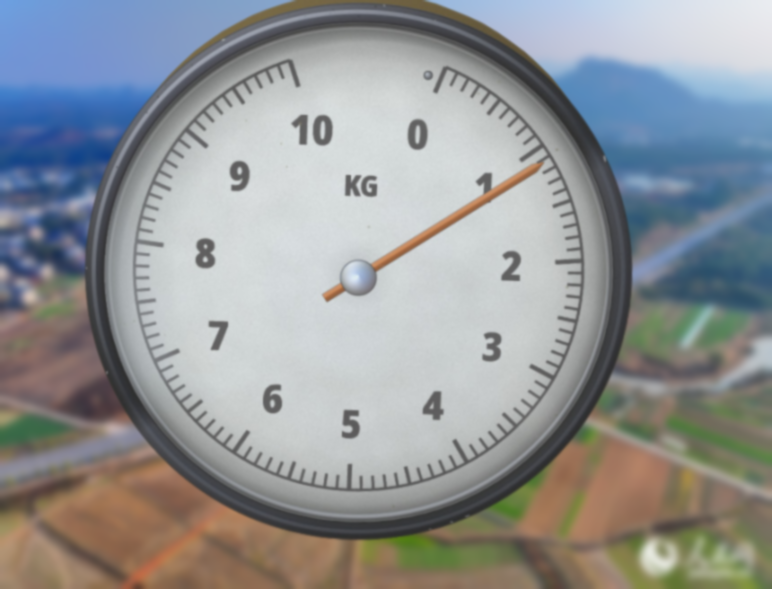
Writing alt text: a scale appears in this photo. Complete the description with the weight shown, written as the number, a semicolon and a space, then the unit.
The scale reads 1.1; kg
